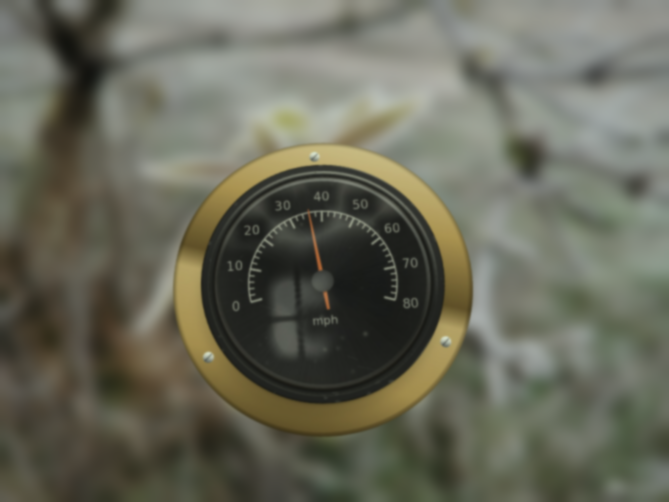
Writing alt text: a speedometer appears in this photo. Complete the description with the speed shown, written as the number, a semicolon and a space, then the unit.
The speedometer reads 36; mph
